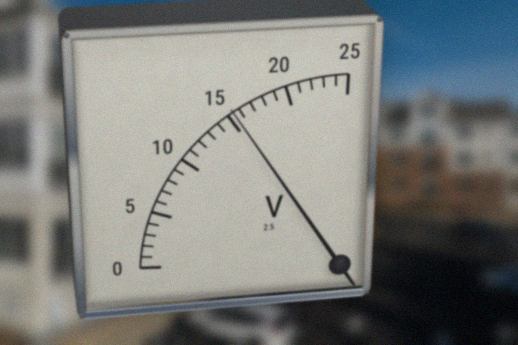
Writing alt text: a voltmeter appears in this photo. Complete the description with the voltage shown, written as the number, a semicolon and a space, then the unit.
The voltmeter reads 15.5; V
